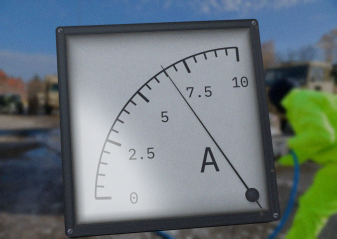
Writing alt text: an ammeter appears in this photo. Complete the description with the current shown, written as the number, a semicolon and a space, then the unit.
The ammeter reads 6.5; A
